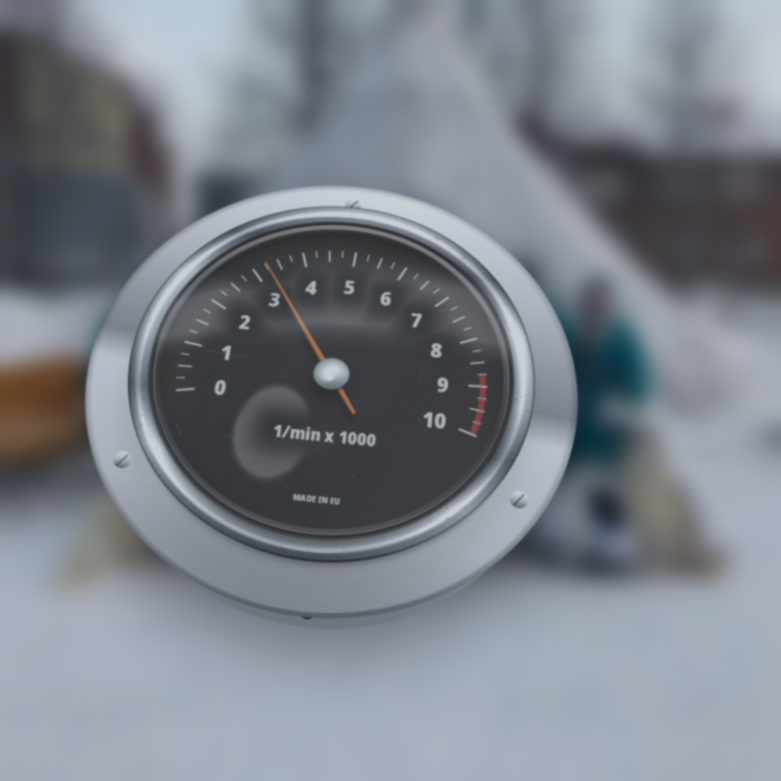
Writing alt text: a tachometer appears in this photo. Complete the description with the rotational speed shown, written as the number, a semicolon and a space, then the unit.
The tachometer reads 3250; rpm
